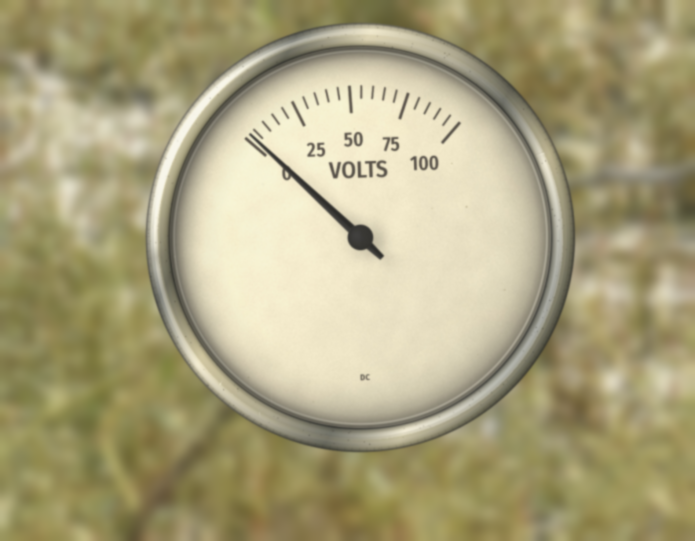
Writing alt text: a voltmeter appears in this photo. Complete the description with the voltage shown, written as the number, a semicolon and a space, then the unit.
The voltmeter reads 2.5; V
